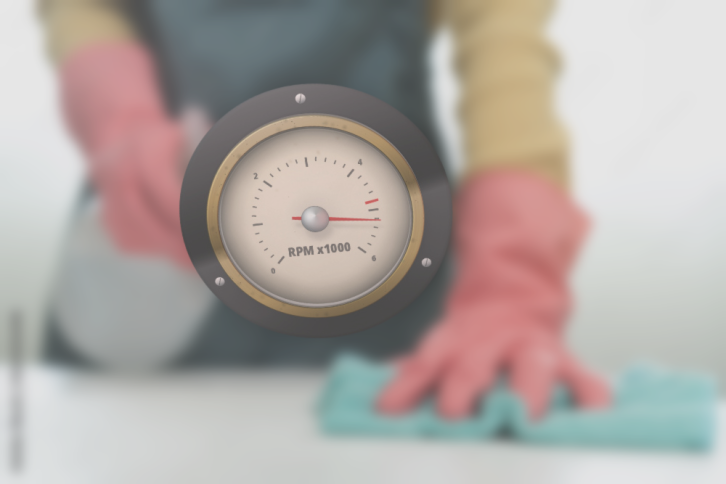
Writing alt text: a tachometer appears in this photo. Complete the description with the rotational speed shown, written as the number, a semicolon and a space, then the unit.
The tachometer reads 5200; rpm
